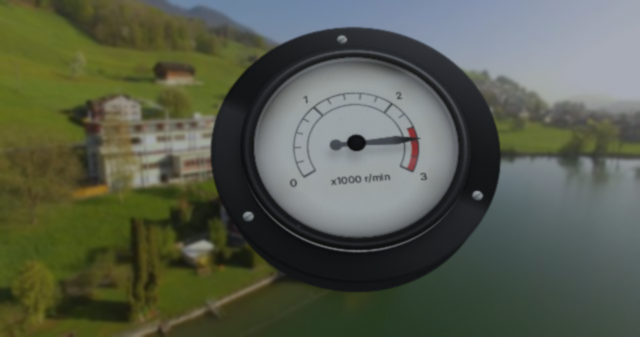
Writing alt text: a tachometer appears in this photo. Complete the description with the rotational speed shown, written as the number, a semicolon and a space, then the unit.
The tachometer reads 2600; rpm
